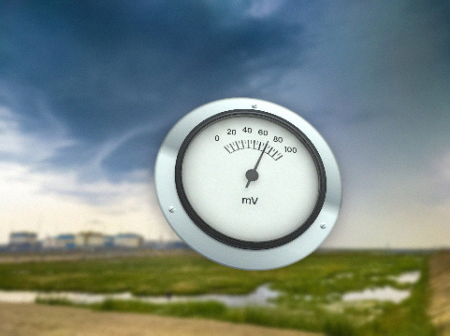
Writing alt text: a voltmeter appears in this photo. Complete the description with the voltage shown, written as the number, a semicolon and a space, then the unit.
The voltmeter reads 70; mV
